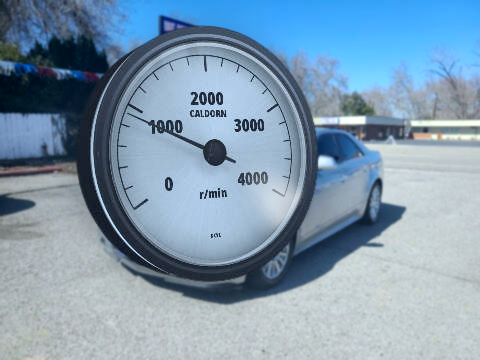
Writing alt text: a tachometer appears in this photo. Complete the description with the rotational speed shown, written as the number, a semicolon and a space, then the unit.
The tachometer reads 900; rpm
